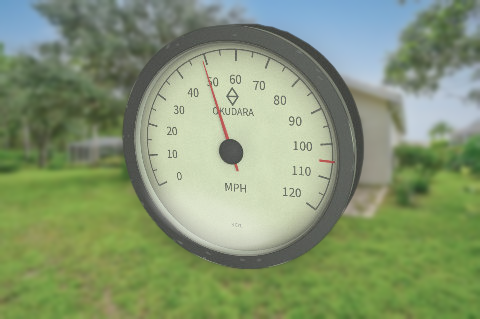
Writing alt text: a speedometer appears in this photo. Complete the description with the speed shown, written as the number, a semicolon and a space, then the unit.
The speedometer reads 50; mph
